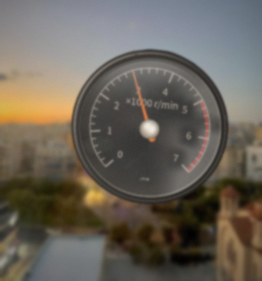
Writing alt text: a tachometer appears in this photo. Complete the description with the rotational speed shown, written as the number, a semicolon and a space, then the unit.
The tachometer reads 3000; rpm
